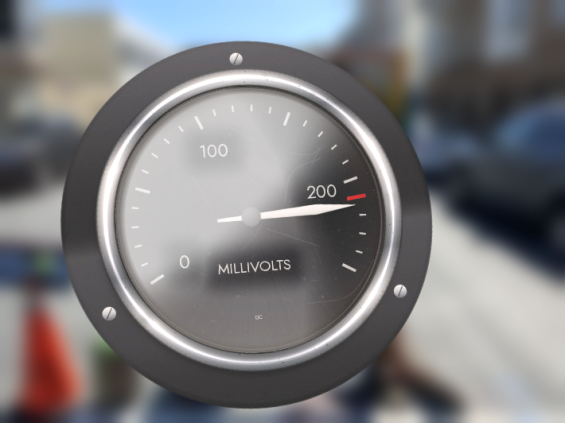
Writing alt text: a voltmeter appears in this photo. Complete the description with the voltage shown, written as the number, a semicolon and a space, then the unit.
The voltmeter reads 215; mV
